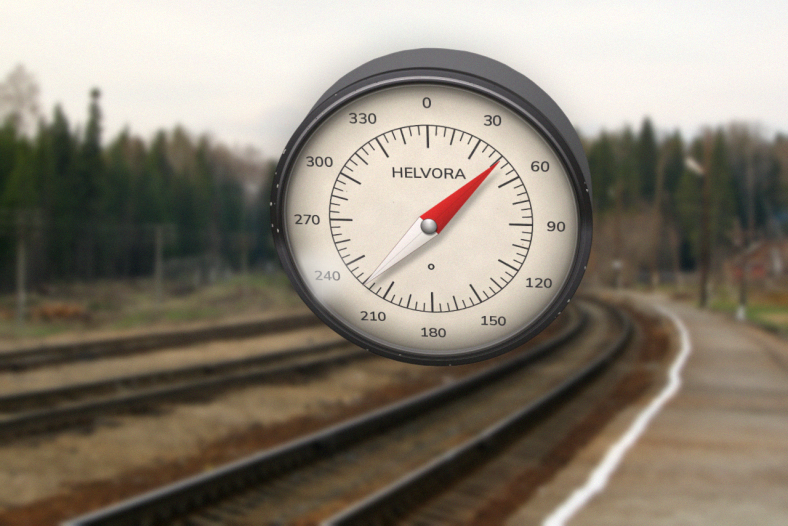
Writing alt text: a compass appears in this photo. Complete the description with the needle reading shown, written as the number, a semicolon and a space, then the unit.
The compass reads 45; °
